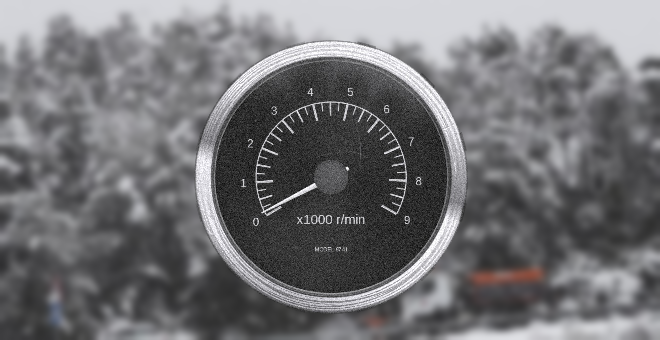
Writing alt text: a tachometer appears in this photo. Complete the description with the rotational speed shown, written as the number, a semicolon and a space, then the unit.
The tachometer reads 125; rpm
